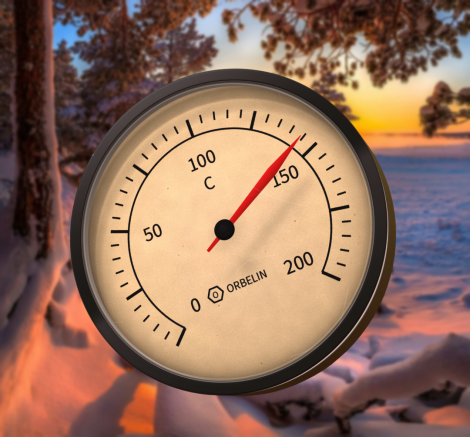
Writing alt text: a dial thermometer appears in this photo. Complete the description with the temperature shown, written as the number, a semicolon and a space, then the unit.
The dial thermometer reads 145; °C
